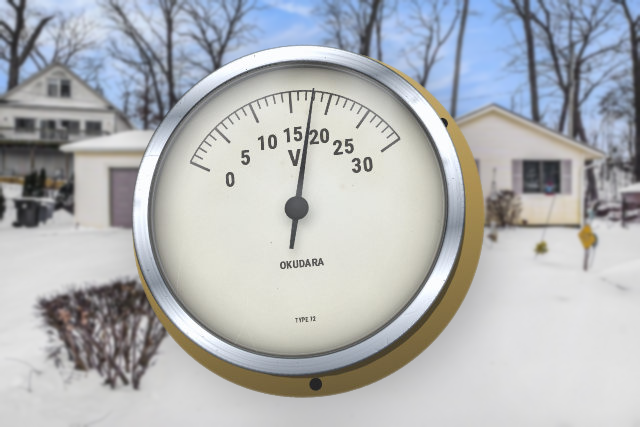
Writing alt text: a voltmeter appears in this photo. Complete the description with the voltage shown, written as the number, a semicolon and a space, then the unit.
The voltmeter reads 18; V
